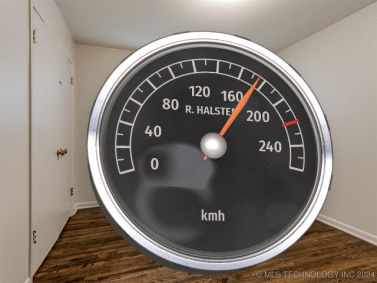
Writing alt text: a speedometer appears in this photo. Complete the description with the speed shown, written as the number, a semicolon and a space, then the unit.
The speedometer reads 175; km/h
